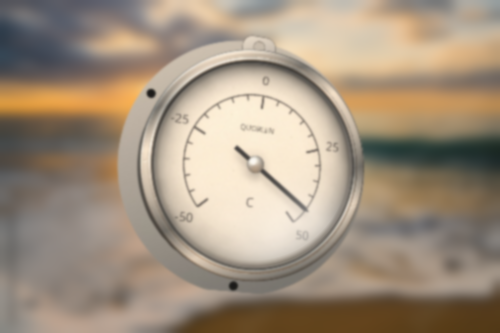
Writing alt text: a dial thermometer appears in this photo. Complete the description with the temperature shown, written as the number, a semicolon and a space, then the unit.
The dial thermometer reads 45; °C
